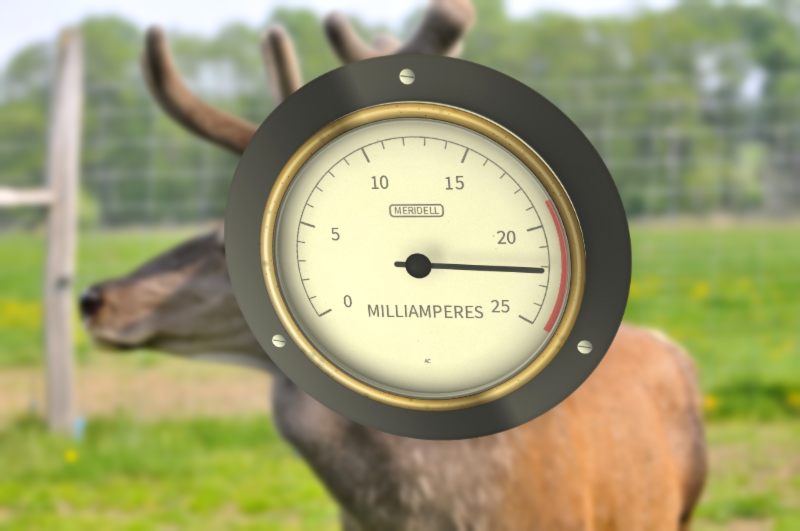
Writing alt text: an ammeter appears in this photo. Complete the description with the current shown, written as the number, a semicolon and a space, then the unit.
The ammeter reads 22; mA
